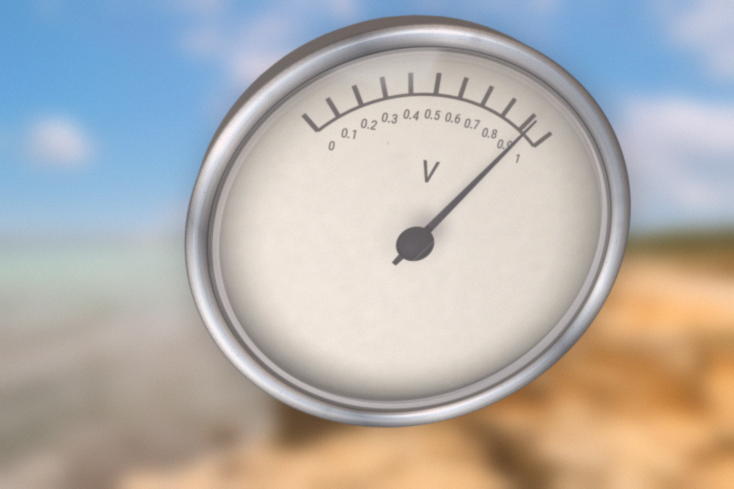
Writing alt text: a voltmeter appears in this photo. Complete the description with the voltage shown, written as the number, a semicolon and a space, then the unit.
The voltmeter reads 0.9; V
